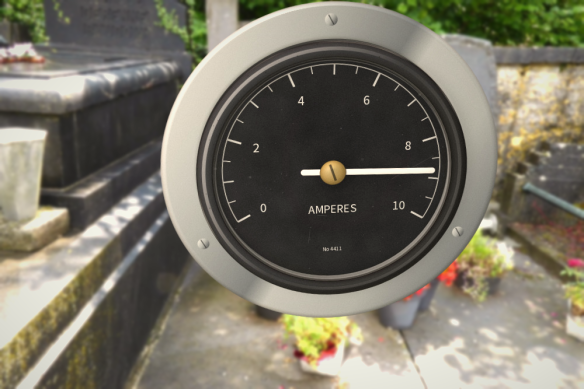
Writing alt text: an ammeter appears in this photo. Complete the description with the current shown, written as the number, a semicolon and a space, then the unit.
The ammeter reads 8.75; A
